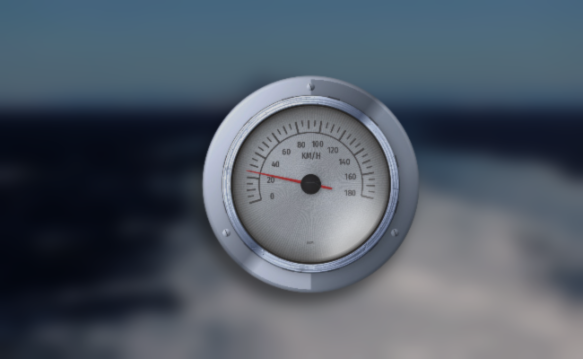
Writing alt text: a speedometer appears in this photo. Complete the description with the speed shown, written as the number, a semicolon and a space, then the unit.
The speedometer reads 25; km/h
